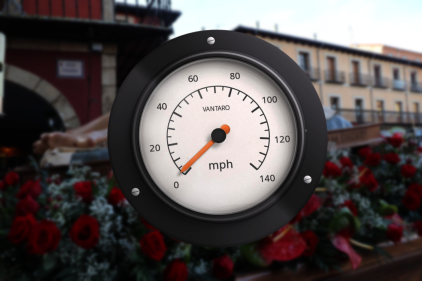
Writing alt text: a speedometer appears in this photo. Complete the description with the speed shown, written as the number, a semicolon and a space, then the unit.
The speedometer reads 2.5; mph
